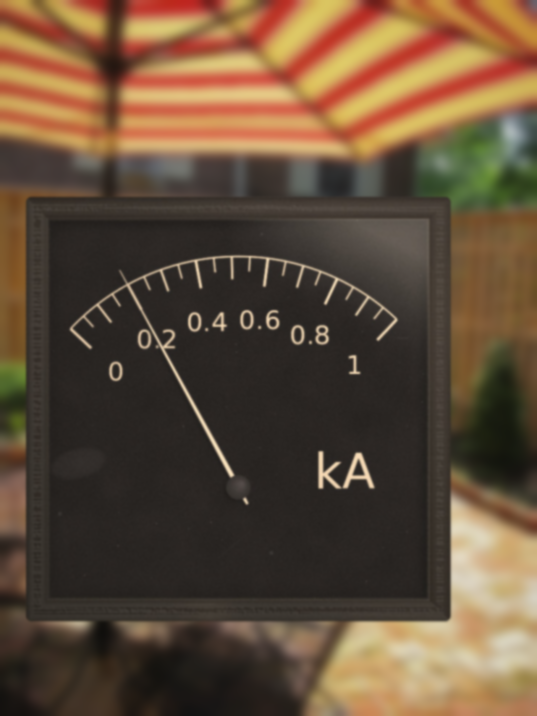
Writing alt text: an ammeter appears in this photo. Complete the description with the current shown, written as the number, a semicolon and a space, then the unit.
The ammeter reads 0.2; kA
